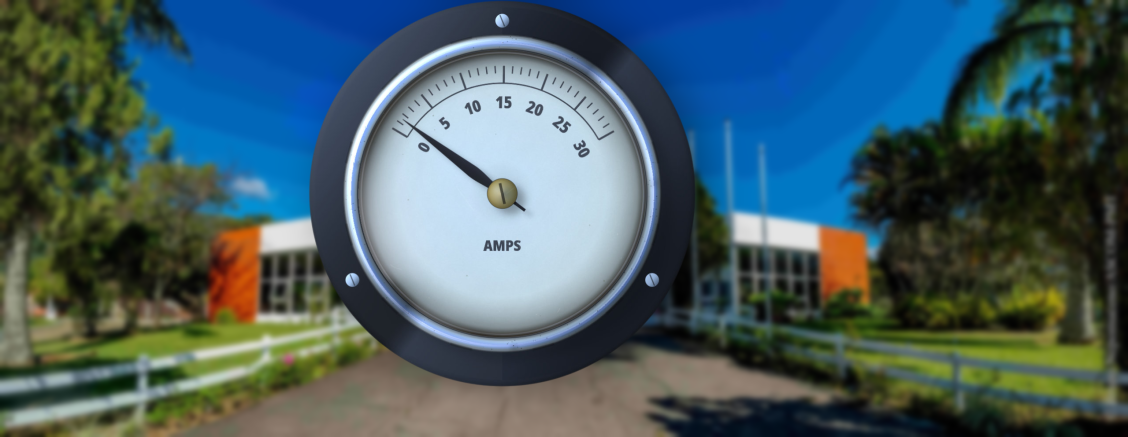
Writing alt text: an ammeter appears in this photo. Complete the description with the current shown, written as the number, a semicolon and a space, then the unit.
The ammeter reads 1.5; A
